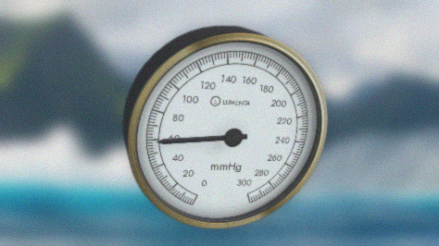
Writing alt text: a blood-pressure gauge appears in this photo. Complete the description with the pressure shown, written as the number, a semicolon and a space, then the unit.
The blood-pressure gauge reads 60; mmHg
